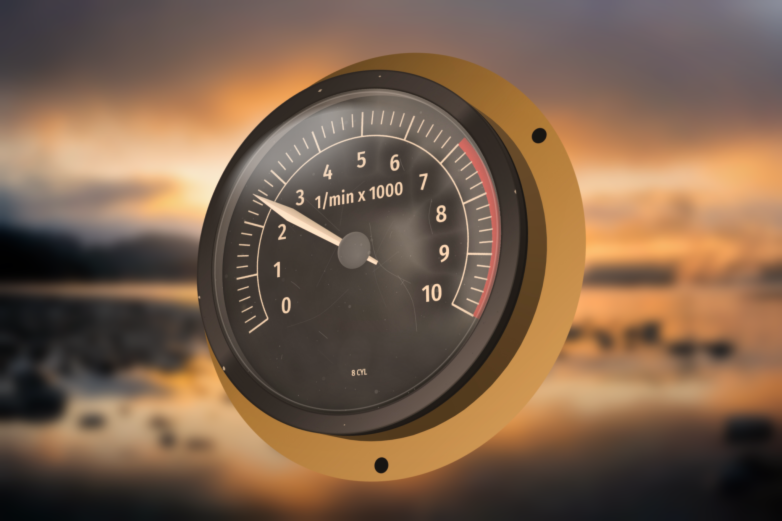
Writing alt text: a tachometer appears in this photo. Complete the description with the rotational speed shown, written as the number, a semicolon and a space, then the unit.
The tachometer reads 2500; rpm
